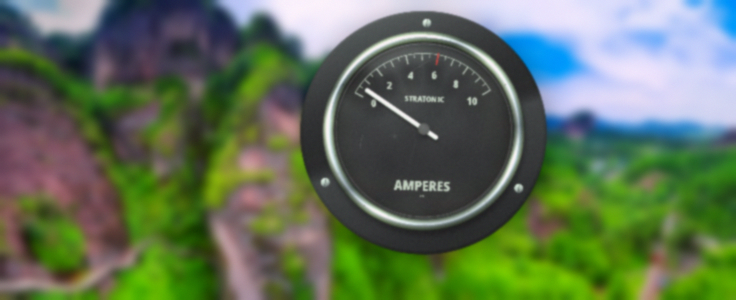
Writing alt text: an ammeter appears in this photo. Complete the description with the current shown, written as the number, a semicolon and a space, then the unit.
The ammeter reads 0.5; A
